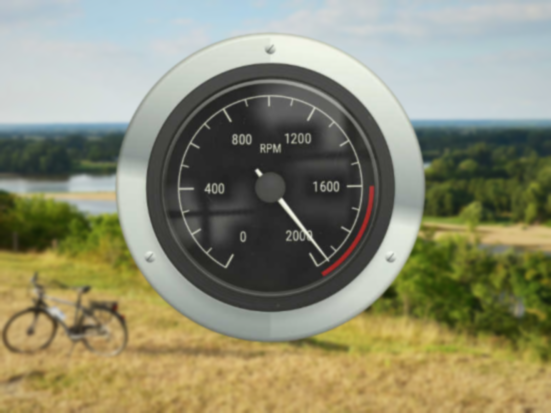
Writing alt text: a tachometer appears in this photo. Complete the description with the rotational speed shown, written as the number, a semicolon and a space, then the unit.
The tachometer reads 1950; rpm
